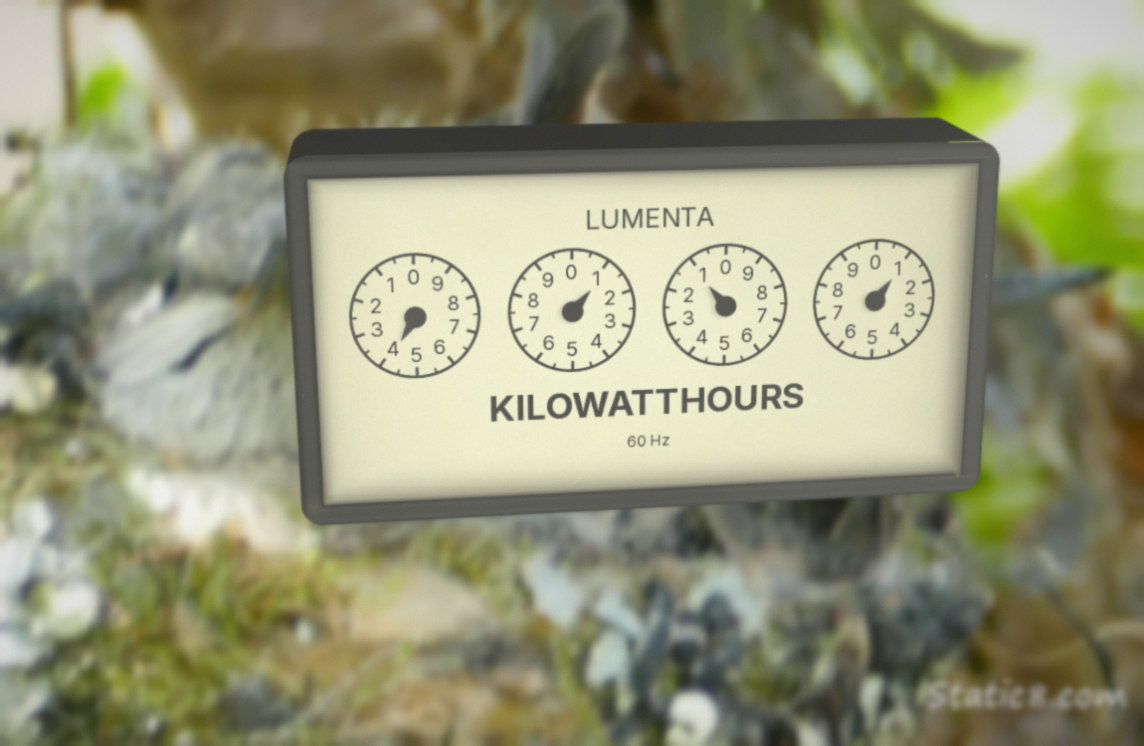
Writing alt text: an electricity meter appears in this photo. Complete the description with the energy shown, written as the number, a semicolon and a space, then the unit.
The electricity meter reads 4111; kWh
